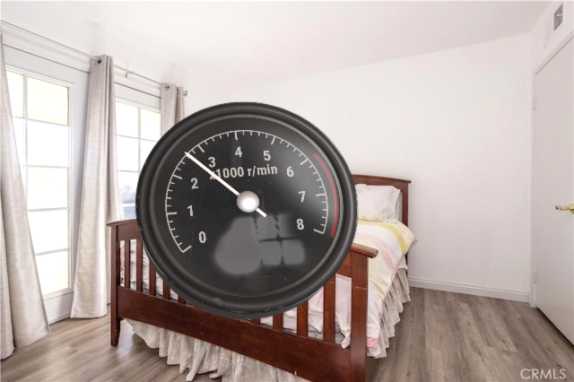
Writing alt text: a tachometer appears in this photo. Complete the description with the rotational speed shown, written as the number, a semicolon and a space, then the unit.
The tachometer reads 2600; rpm
